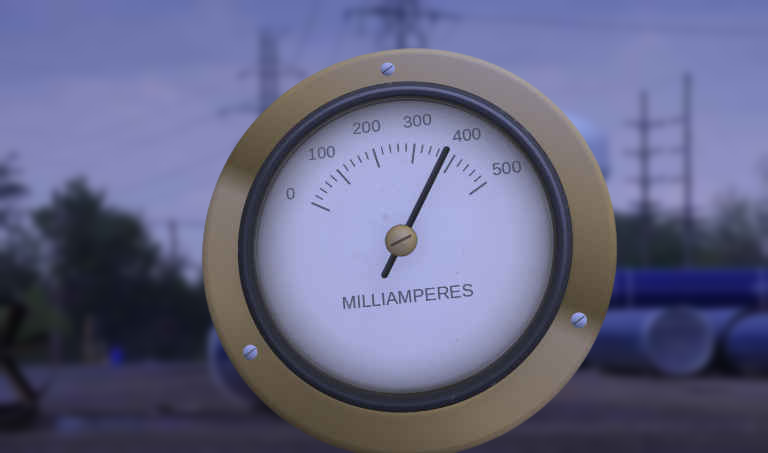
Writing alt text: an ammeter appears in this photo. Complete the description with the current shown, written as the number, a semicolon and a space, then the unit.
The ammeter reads 380; mA
